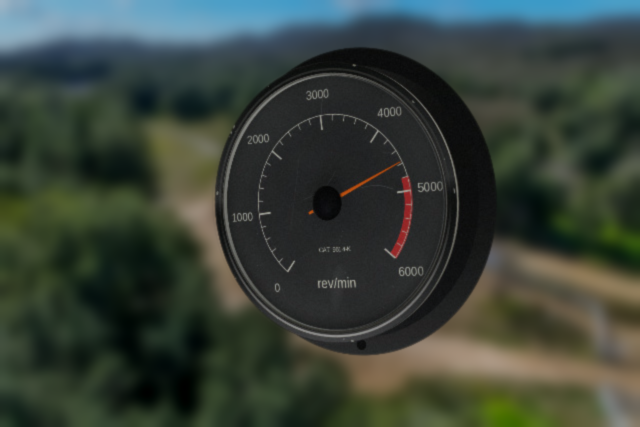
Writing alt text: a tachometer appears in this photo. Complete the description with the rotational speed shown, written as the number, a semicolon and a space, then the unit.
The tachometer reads 4600; rpm
